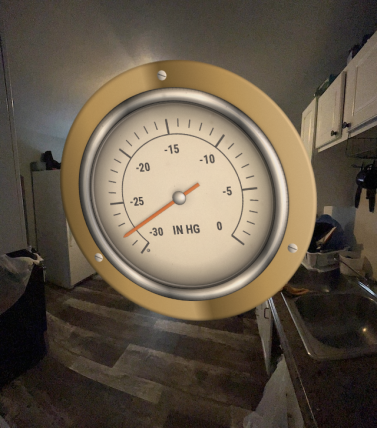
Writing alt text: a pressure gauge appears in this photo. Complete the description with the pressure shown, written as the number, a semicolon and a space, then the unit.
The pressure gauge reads -28; inHg
